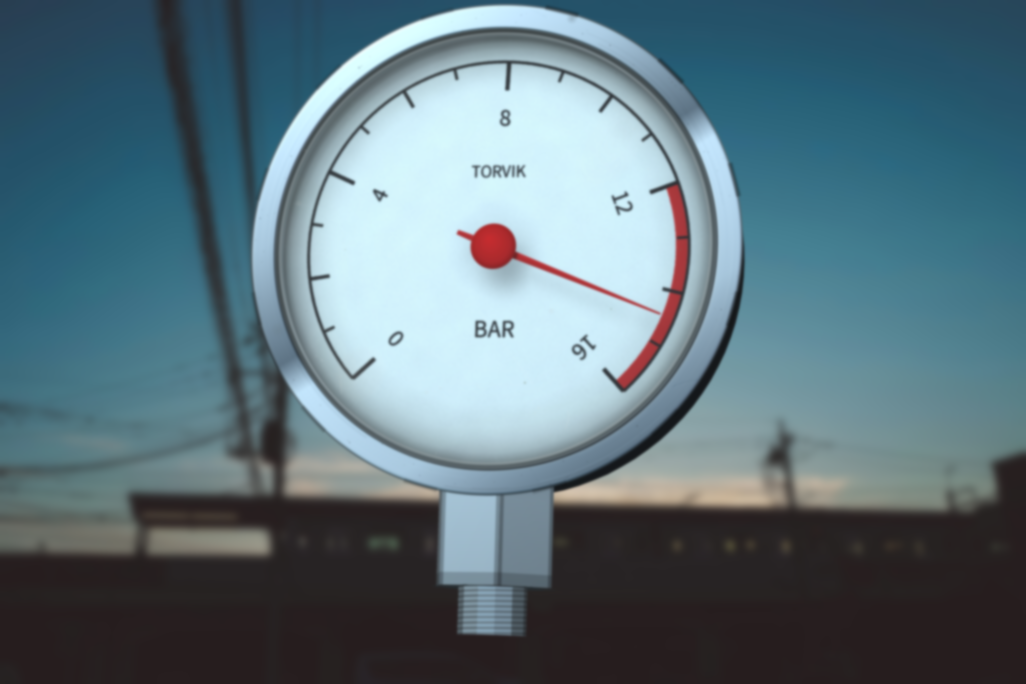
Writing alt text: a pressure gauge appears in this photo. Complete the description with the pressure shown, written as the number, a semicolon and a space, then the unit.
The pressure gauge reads 14.5; bar
